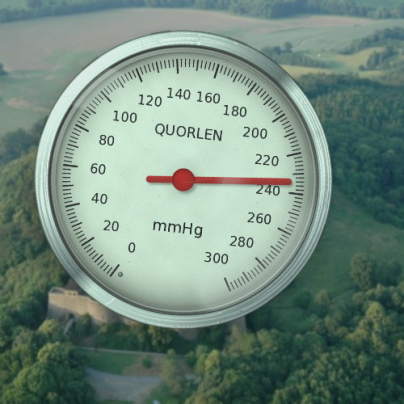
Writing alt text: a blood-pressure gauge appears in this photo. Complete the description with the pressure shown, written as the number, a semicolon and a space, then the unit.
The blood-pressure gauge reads 234; mmHg
